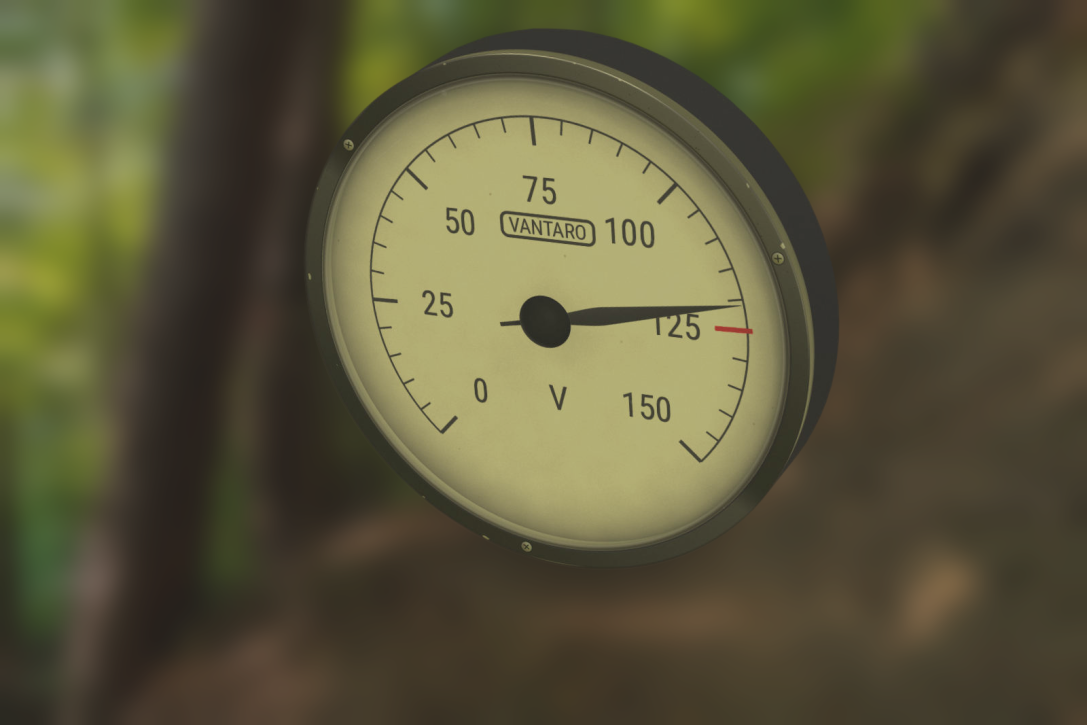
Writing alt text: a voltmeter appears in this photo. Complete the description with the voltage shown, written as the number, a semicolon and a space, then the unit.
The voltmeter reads 120; V
